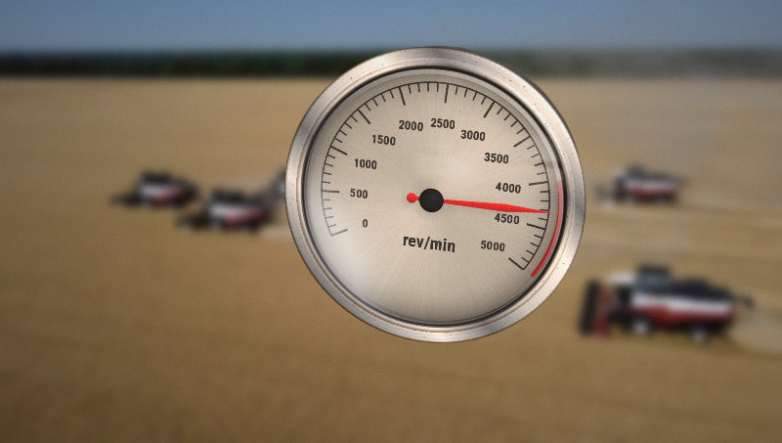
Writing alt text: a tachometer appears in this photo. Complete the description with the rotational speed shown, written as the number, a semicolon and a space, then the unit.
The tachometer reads 4300; rpm
